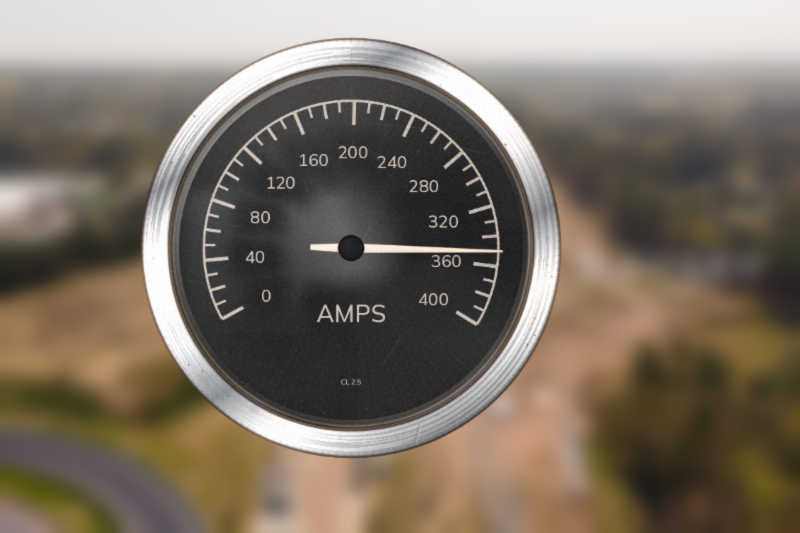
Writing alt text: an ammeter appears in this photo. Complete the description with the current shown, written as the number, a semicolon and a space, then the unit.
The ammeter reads 350; A
